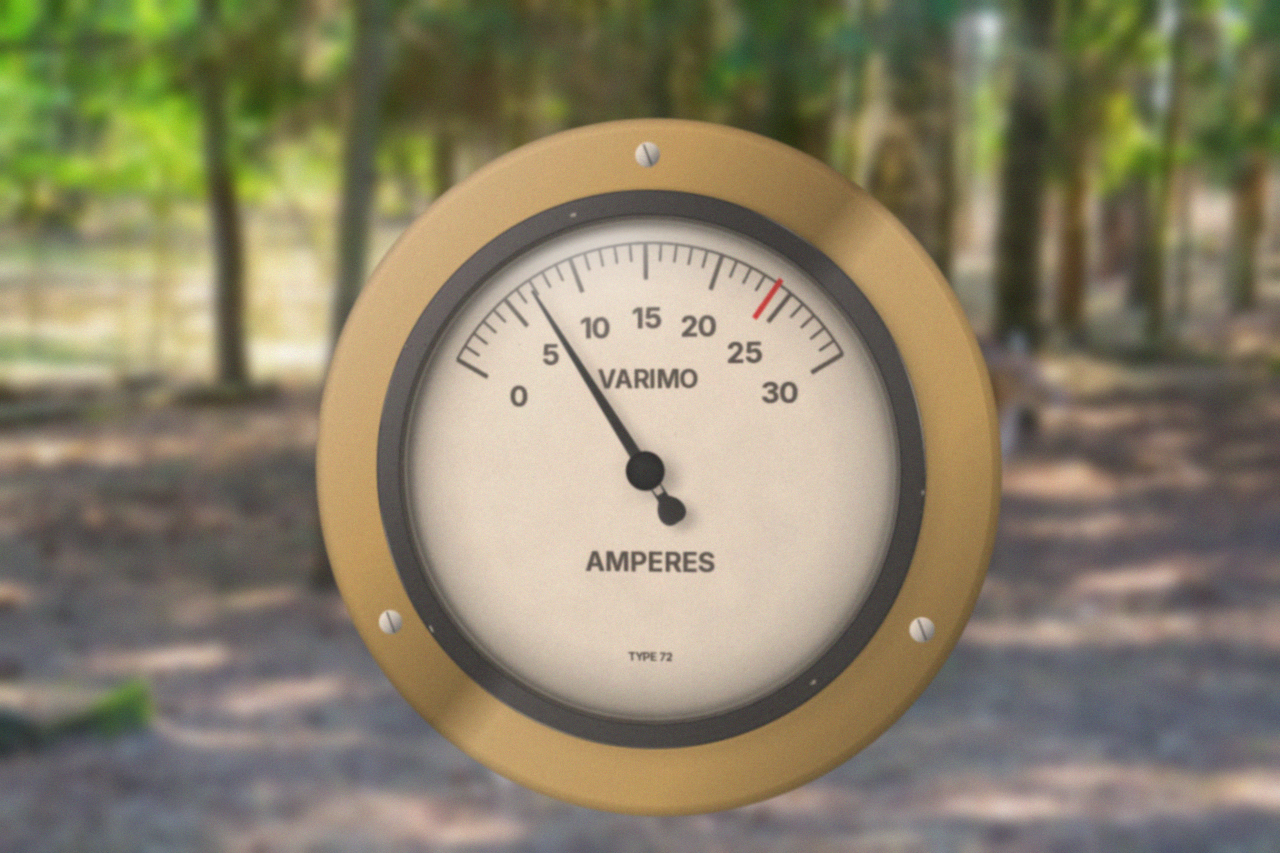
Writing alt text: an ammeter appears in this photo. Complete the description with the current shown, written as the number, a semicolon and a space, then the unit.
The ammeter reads 7; A
